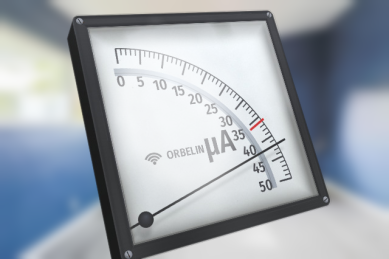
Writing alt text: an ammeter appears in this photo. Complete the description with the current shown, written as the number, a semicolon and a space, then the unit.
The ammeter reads 42; µA
